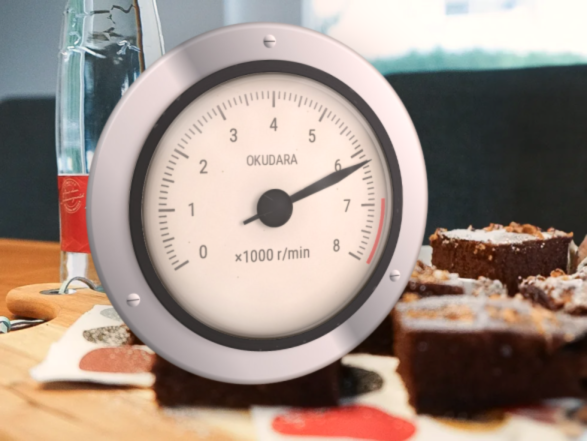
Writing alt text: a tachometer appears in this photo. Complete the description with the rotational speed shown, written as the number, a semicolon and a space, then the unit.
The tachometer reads 6200; rpm
